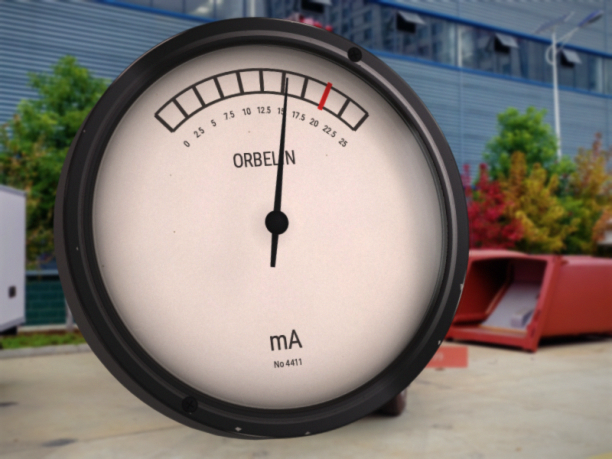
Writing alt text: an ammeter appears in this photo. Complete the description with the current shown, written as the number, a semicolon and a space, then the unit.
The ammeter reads 15; mA
